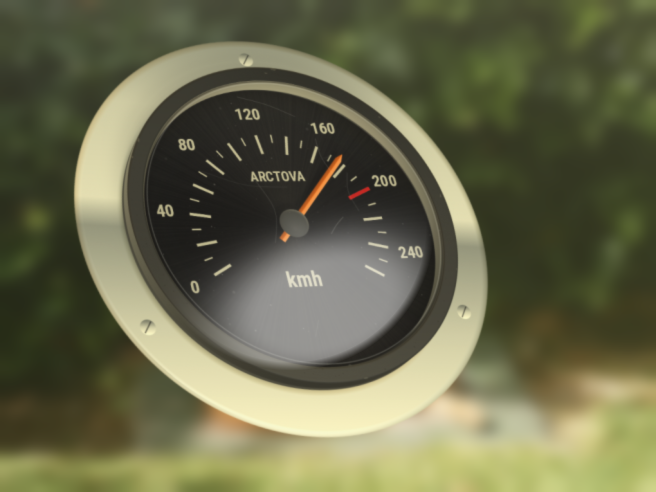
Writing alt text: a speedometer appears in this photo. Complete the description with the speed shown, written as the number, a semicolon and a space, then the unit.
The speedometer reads 175; km/h
